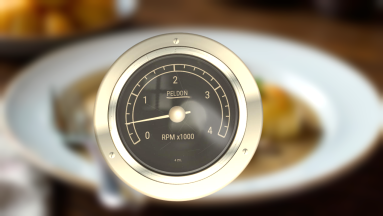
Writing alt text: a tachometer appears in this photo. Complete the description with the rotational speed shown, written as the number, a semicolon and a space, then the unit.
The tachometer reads 400; rpm
